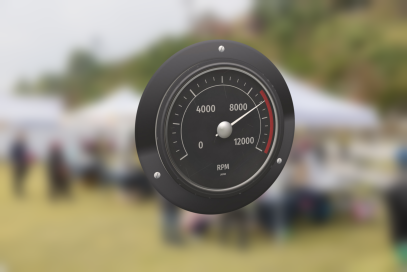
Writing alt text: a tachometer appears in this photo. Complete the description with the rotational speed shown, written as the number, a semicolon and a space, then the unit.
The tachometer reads 9000; rpm
